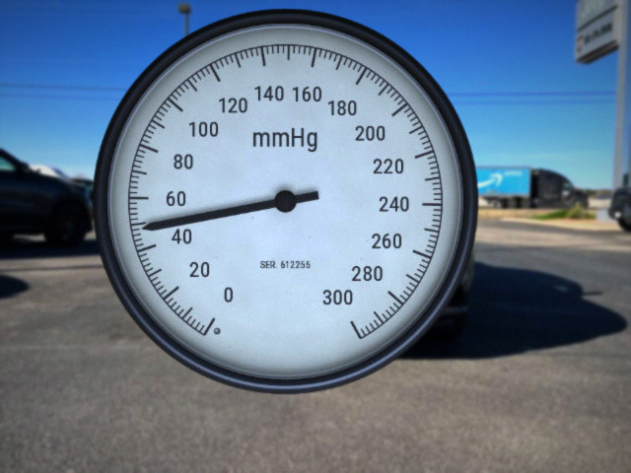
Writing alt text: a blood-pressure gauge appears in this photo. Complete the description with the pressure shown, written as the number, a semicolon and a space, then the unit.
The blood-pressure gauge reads 48; mmHg
